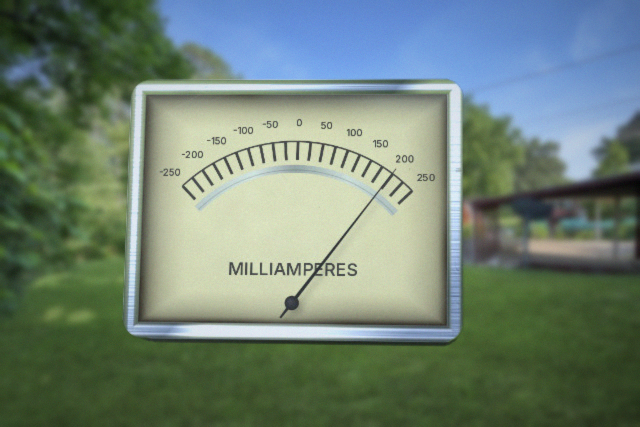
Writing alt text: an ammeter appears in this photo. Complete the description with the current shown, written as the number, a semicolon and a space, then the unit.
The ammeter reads 200; mA
